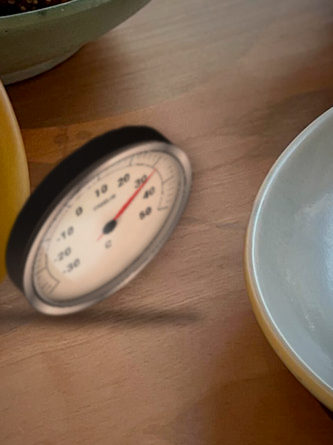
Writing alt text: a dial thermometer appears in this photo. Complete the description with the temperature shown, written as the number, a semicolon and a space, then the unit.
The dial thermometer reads 30; °C
